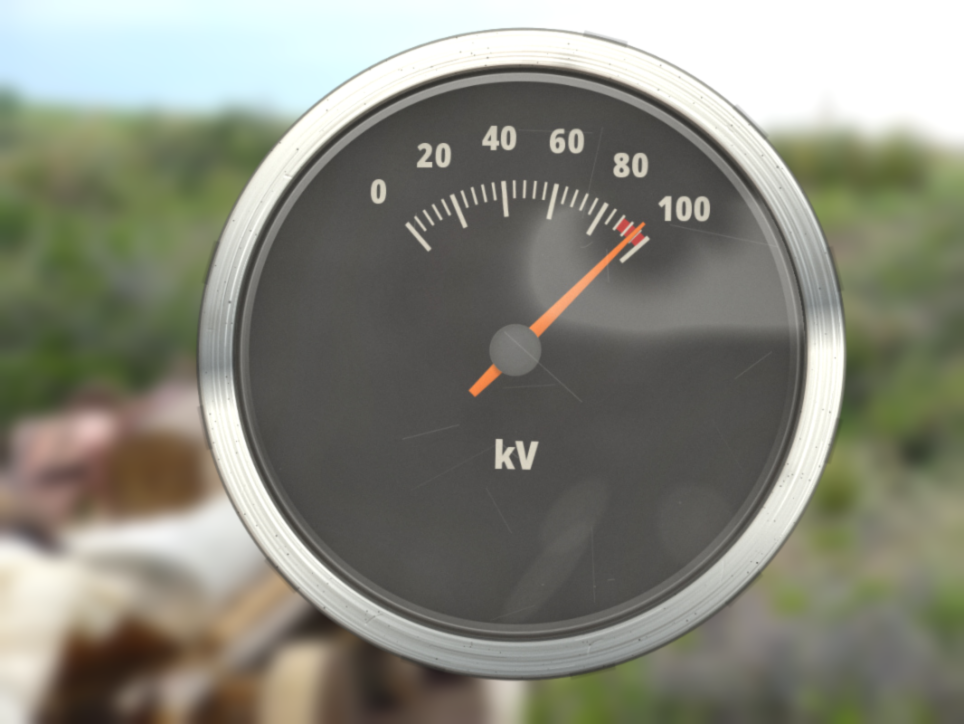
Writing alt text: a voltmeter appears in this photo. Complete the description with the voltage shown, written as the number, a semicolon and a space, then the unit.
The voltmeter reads 96; kV
